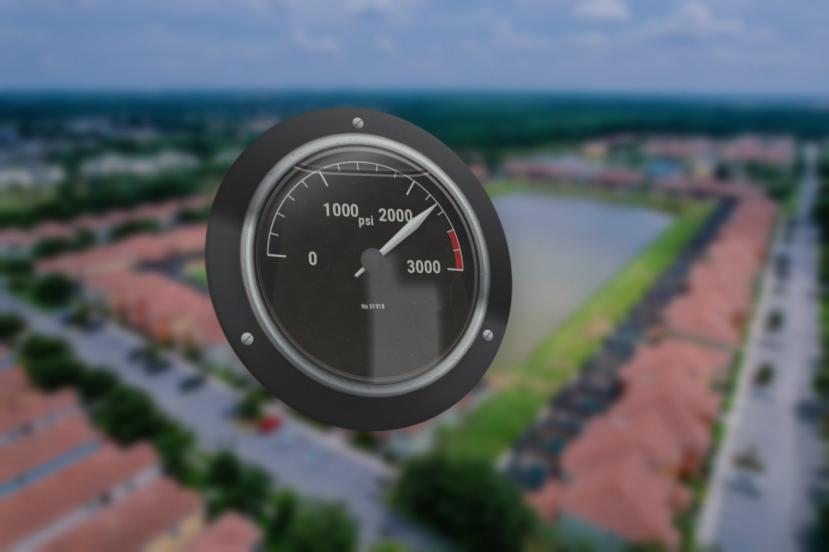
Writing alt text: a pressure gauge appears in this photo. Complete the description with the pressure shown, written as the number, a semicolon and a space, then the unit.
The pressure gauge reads 2300; psi
